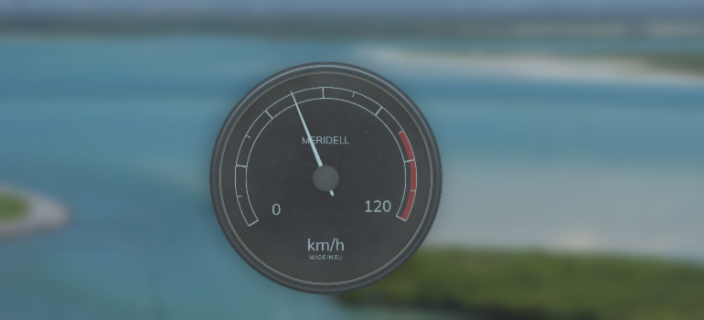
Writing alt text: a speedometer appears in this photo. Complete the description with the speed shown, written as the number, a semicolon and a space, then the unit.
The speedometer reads 50; km/h
